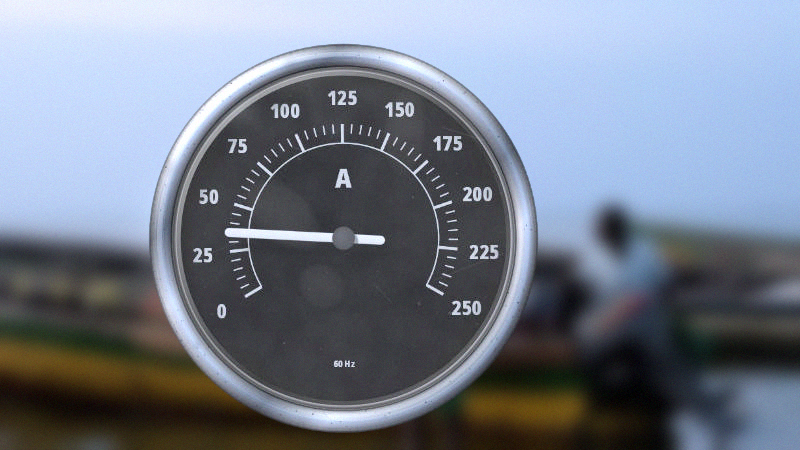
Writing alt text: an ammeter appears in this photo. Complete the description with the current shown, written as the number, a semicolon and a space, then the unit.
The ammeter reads 35; A
